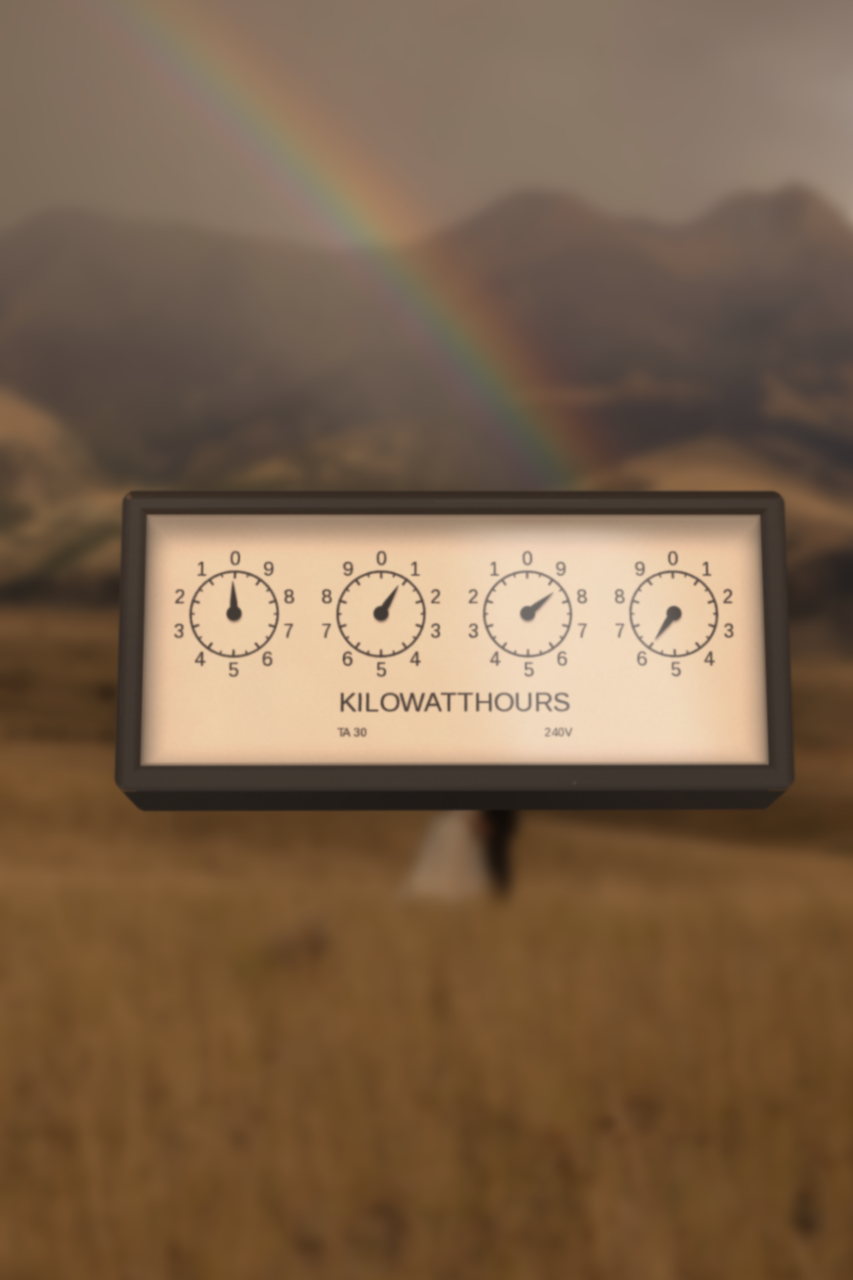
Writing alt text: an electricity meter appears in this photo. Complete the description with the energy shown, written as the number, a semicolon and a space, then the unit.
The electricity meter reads 86; kWh
